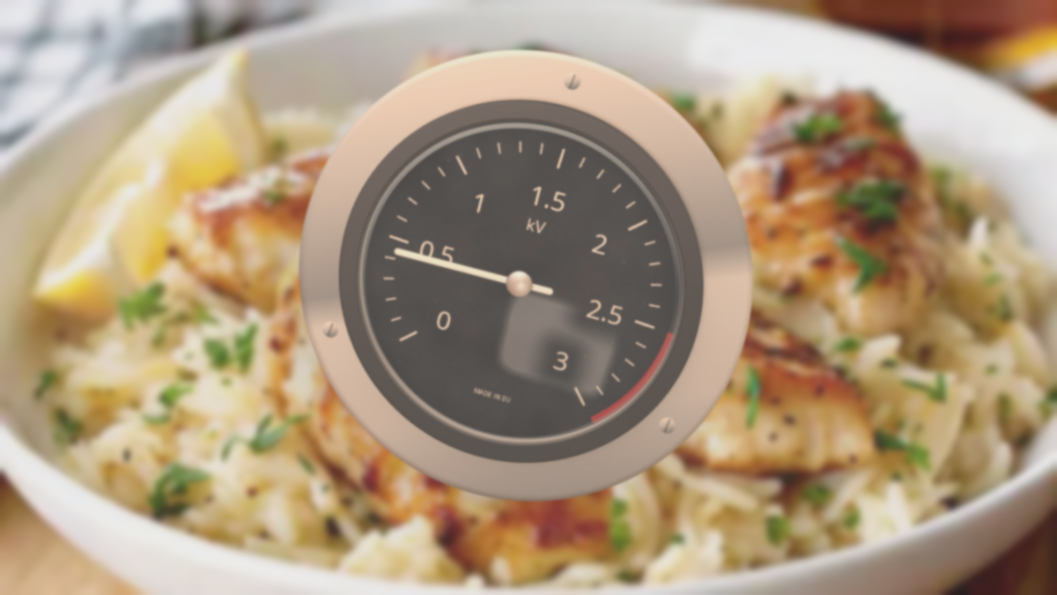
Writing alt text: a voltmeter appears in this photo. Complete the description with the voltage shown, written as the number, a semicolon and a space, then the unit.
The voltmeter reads 0.45; kV
